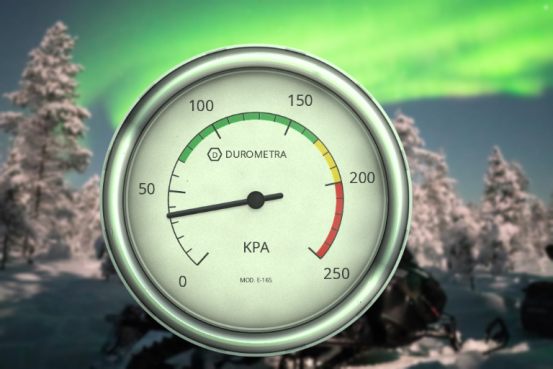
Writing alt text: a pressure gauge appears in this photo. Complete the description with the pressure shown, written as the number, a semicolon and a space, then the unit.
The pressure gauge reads 35; kPa
